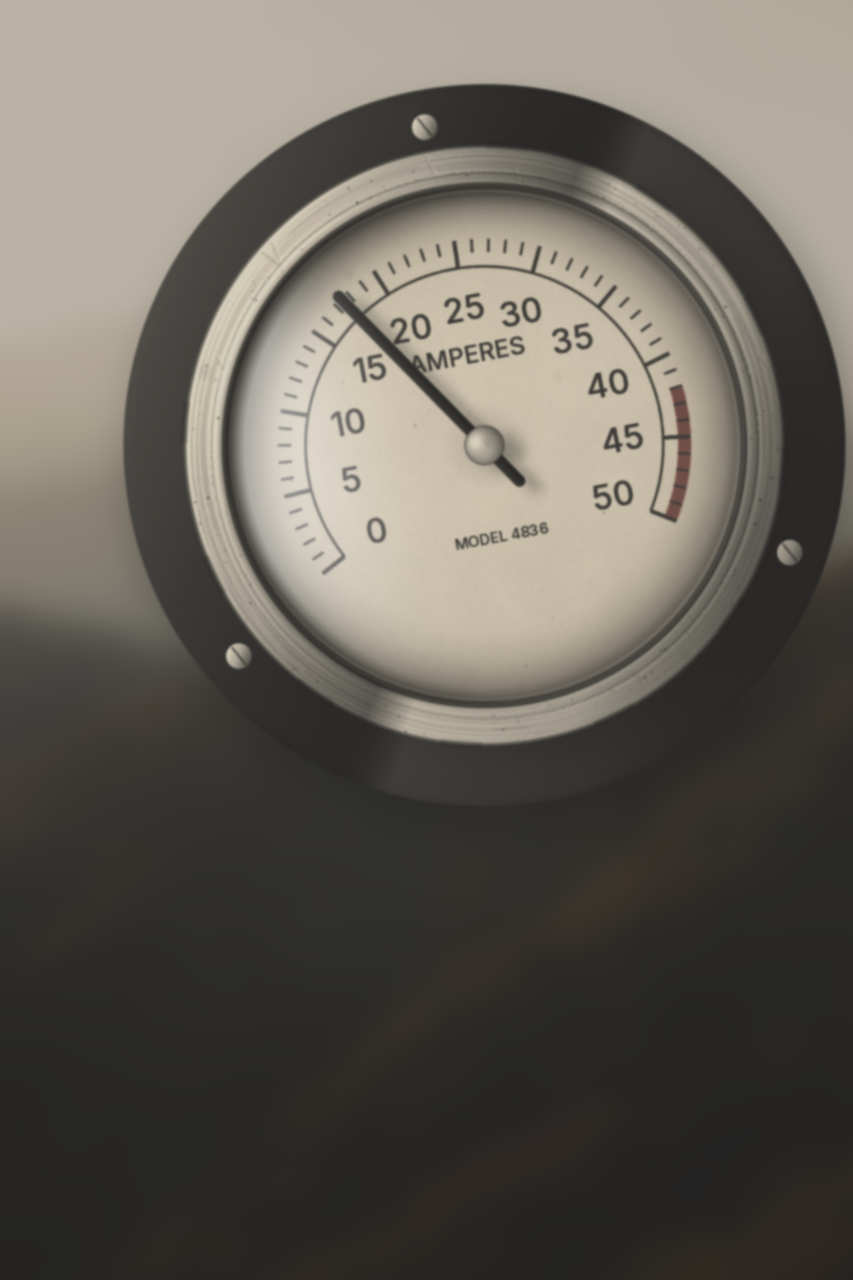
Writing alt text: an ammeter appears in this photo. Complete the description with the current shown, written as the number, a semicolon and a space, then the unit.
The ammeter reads 17.5; A
